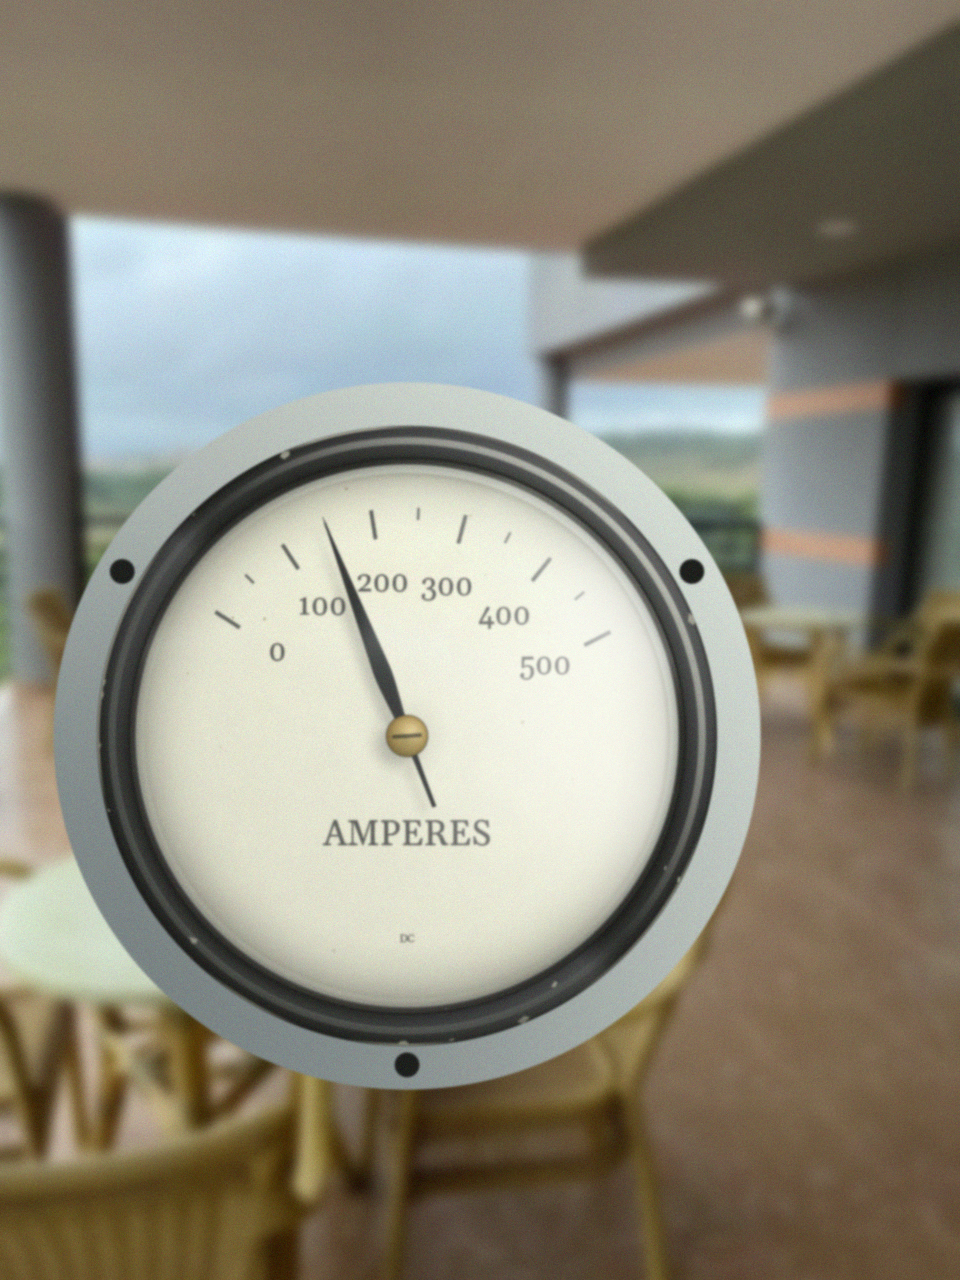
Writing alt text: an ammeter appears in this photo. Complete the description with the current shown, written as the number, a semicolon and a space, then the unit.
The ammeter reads 150; A
